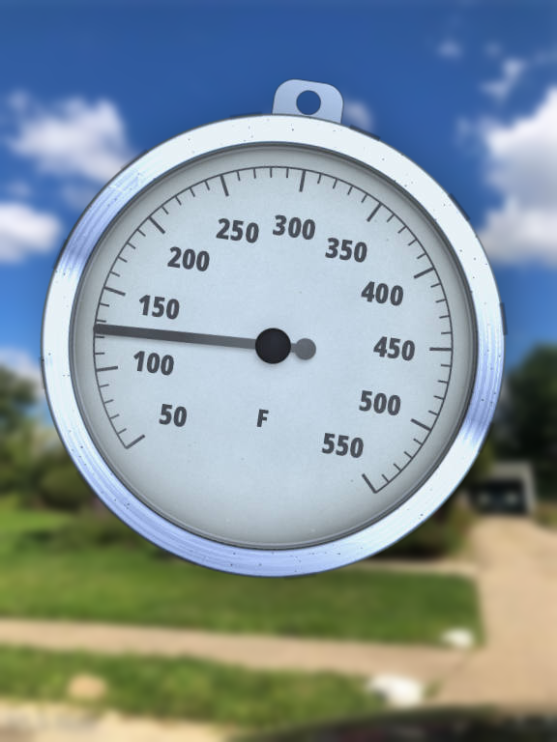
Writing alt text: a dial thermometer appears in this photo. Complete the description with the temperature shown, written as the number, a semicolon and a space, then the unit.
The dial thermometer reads 125; °F
